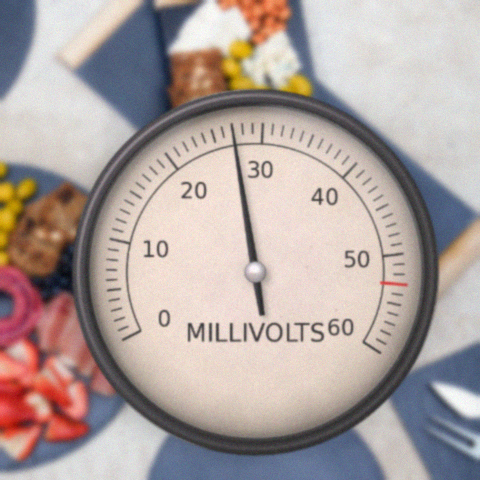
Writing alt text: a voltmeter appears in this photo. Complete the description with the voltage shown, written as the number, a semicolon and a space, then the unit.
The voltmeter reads 27; mV
